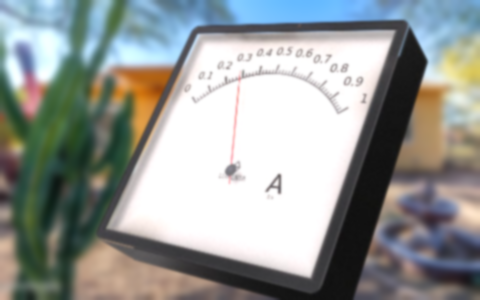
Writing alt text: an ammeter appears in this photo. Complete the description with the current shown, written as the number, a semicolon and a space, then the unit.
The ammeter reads 0.3; A
